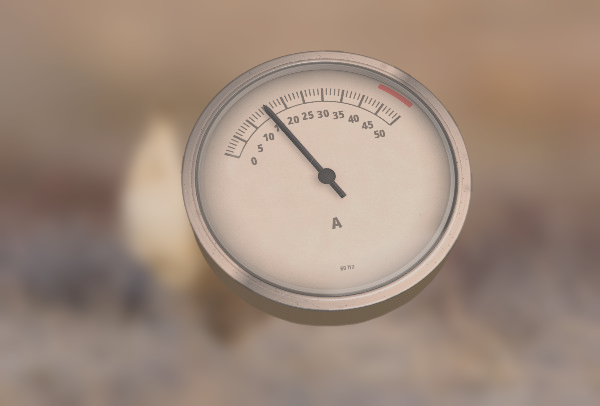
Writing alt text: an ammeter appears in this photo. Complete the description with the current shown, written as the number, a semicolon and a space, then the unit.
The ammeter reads 15; A
